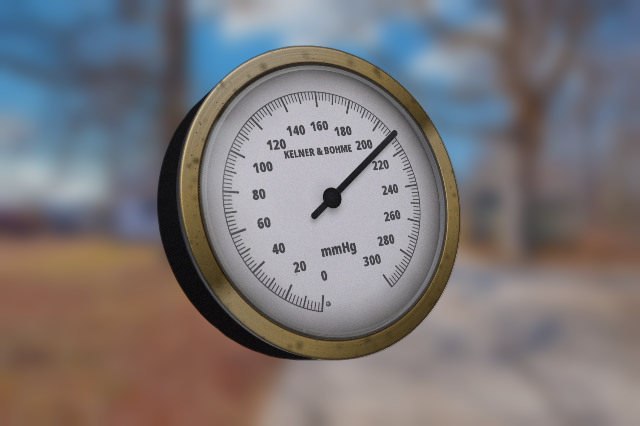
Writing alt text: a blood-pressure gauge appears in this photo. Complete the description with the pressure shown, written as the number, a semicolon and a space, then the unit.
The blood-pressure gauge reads 210; mmHg
